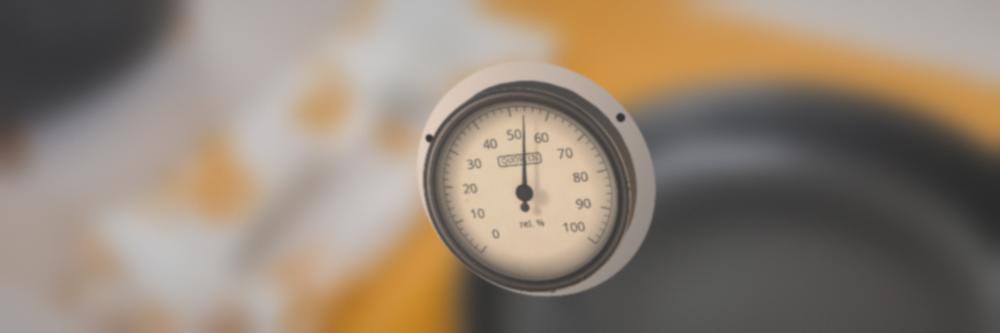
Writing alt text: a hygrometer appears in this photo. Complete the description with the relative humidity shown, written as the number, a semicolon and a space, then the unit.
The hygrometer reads 54; %
